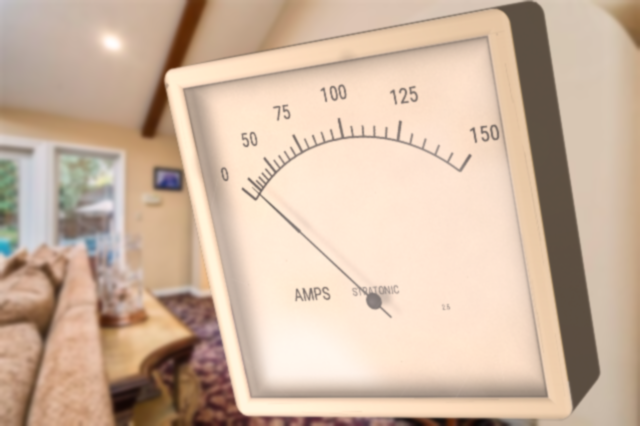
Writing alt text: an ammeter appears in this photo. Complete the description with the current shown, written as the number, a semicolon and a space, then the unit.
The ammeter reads 25; A
